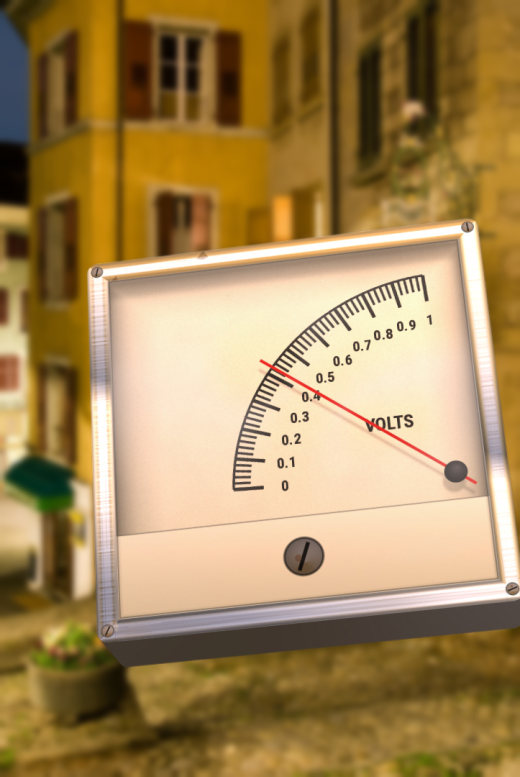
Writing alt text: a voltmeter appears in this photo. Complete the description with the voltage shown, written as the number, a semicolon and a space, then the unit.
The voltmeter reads 0.42; V
